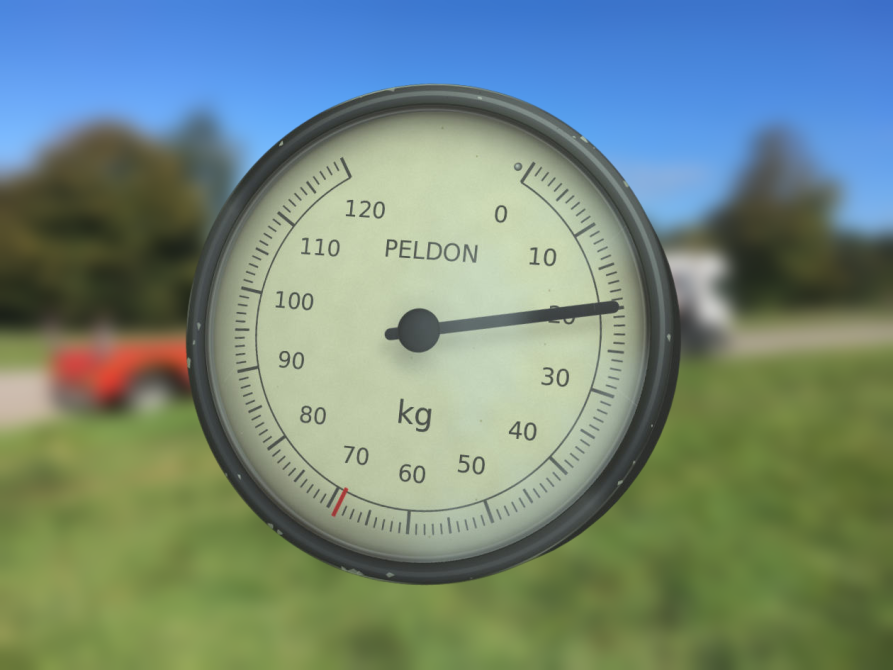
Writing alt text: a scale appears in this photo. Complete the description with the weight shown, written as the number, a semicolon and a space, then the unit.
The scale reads 20; kg
